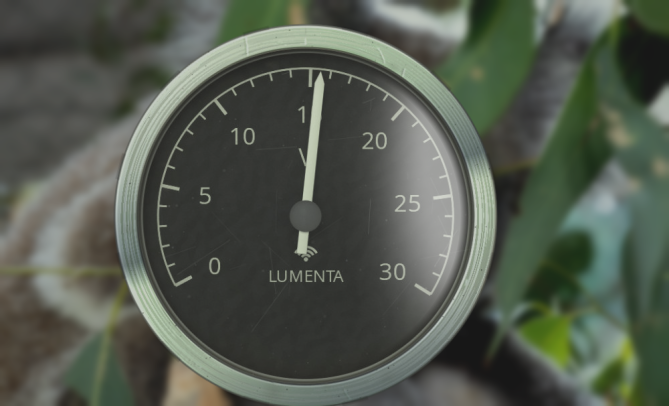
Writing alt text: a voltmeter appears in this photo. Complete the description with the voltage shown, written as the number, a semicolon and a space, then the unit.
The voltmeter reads 15.5; V
